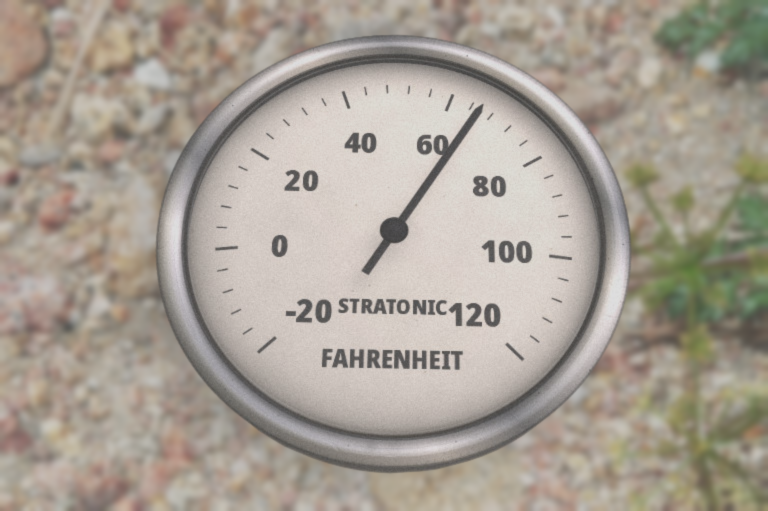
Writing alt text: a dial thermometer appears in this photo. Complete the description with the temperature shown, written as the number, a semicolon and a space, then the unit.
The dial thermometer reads 66; °F
